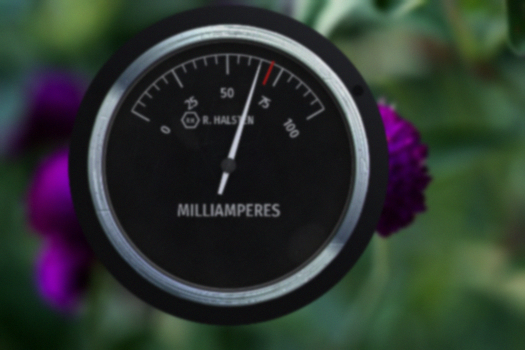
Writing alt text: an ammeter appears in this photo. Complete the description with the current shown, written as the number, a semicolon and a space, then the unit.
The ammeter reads 65; mA
